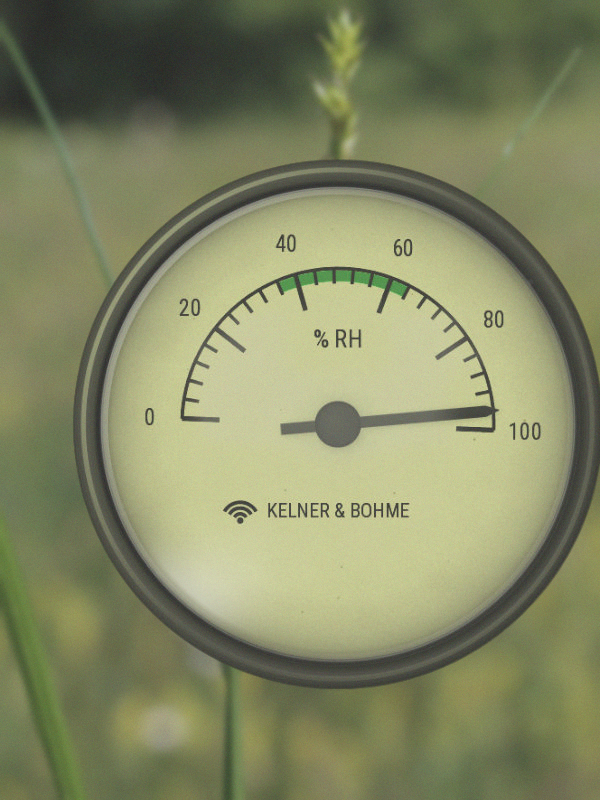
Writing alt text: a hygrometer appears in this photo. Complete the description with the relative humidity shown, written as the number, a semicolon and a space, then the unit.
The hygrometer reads 96; %
